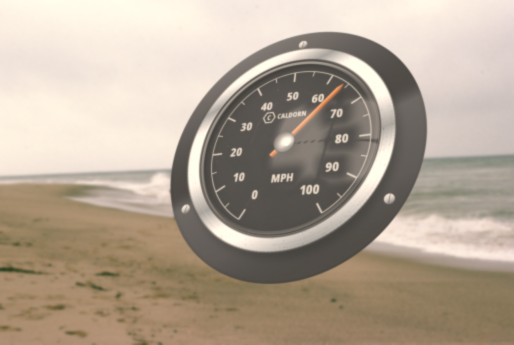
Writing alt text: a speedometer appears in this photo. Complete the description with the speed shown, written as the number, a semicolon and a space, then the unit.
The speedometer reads 65; mph
